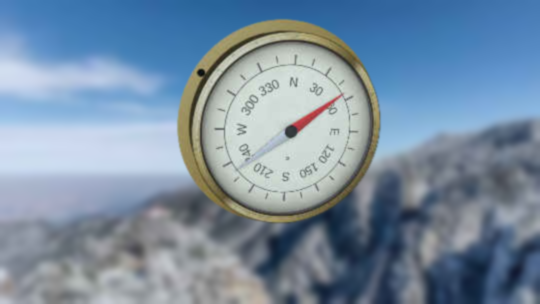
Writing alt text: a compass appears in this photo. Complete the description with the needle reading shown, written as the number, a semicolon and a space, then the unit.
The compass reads 52.5; °
